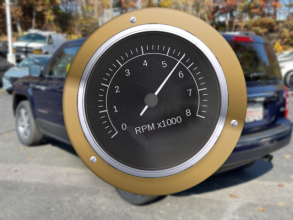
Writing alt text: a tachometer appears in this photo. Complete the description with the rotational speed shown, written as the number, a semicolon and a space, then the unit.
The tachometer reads 5600; rpm
